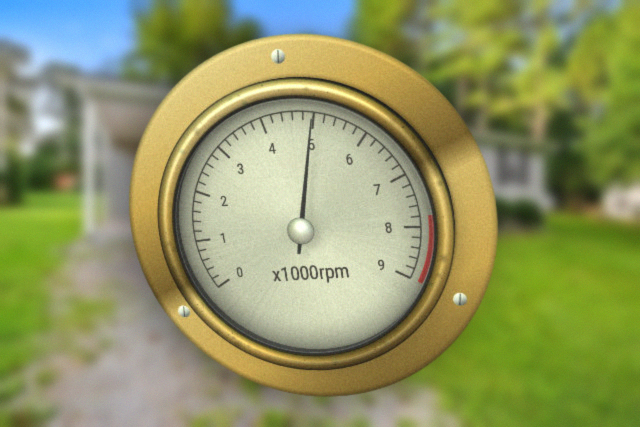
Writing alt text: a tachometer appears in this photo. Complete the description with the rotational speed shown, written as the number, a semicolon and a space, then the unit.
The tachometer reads 5000; rpm
